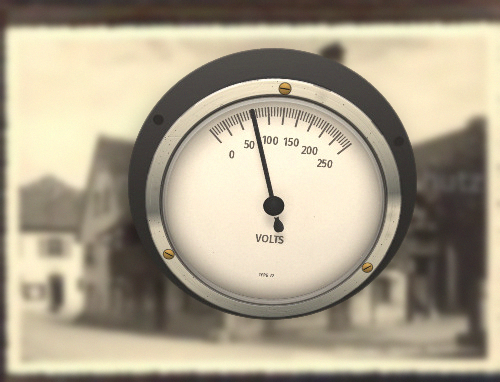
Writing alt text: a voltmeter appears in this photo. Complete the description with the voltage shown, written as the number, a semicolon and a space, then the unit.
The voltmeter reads 75; V
